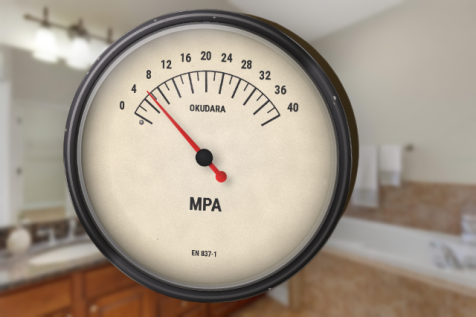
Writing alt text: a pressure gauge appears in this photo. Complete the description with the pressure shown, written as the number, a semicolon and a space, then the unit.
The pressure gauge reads 6; MPa
